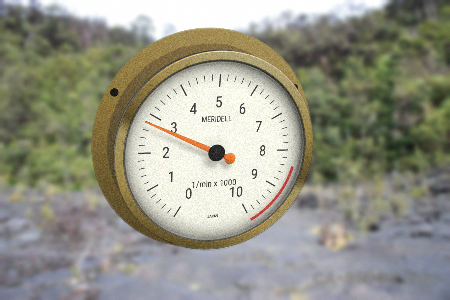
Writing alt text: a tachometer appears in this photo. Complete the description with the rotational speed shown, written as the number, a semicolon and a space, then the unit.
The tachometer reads 2800; rpm
